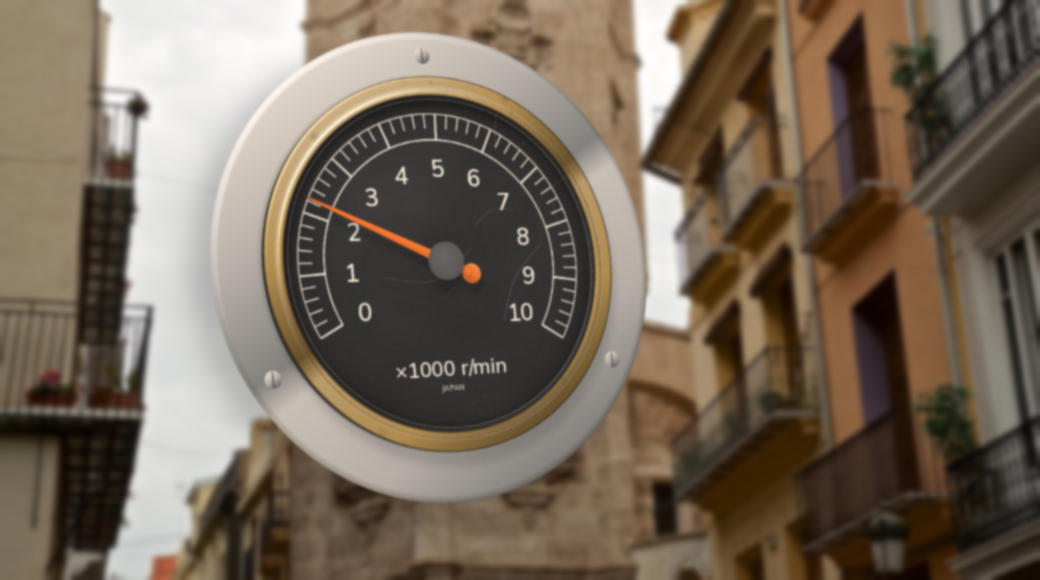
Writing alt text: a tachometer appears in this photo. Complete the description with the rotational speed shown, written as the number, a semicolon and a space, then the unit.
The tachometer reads 2200; rpm
